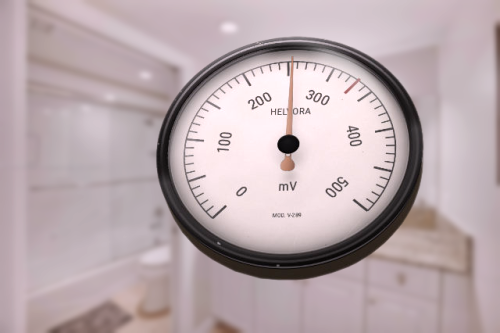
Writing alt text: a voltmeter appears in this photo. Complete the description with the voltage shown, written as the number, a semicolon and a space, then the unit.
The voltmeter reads 255; mV
